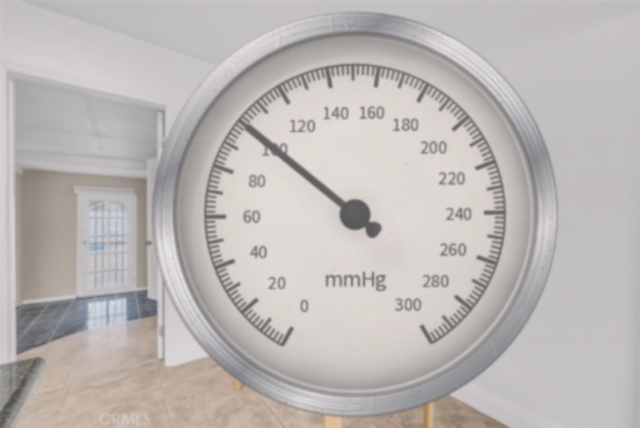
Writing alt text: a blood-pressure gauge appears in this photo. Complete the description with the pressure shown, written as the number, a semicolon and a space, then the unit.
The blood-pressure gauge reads 100; mmHg
